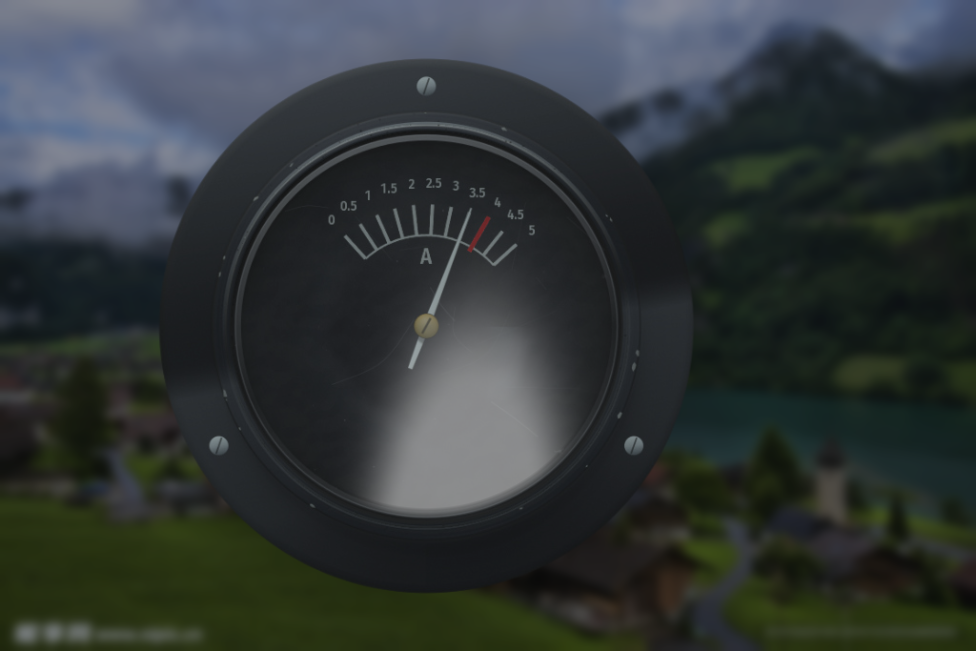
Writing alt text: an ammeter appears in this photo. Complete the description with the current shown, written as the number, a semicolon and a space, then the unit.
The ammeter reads 3.5; A
